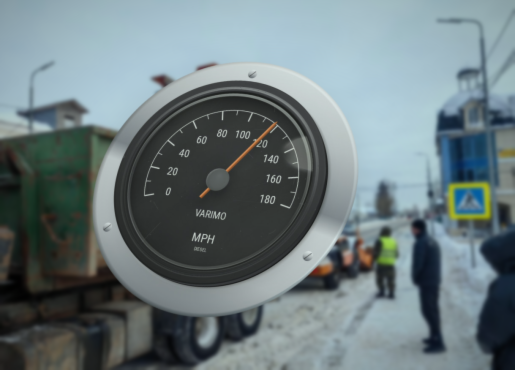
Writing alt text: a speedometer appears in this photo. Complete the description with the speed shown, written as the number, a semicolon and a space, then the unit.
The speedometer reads 120; mph
